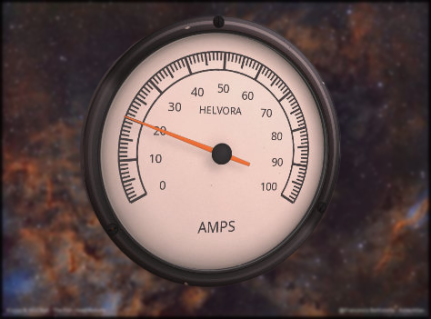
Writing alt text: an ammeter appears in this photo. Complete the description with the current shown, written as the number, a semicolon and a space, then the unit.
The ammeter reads 20; A
